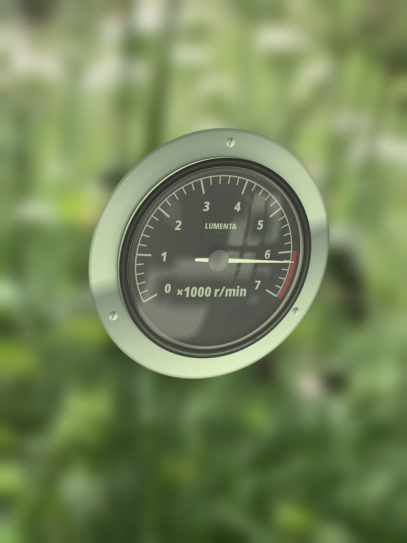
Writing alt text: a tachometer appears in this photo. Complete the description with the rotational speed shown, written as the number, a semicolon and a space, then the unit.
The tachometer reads 6200; rpm
